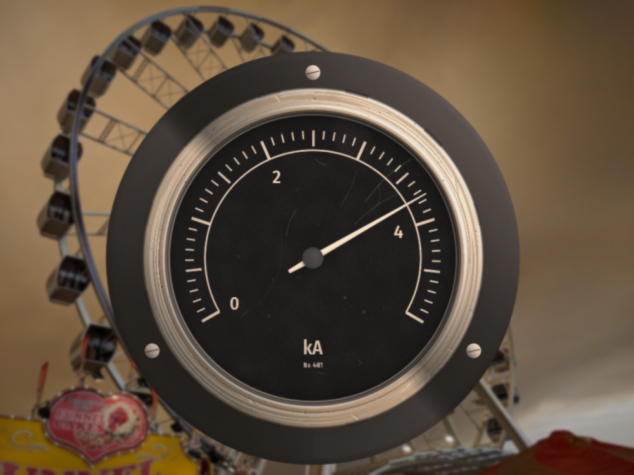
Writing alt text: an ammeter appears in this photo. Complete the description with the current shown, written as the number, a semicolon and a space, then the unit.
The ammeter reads 3.75; kA
